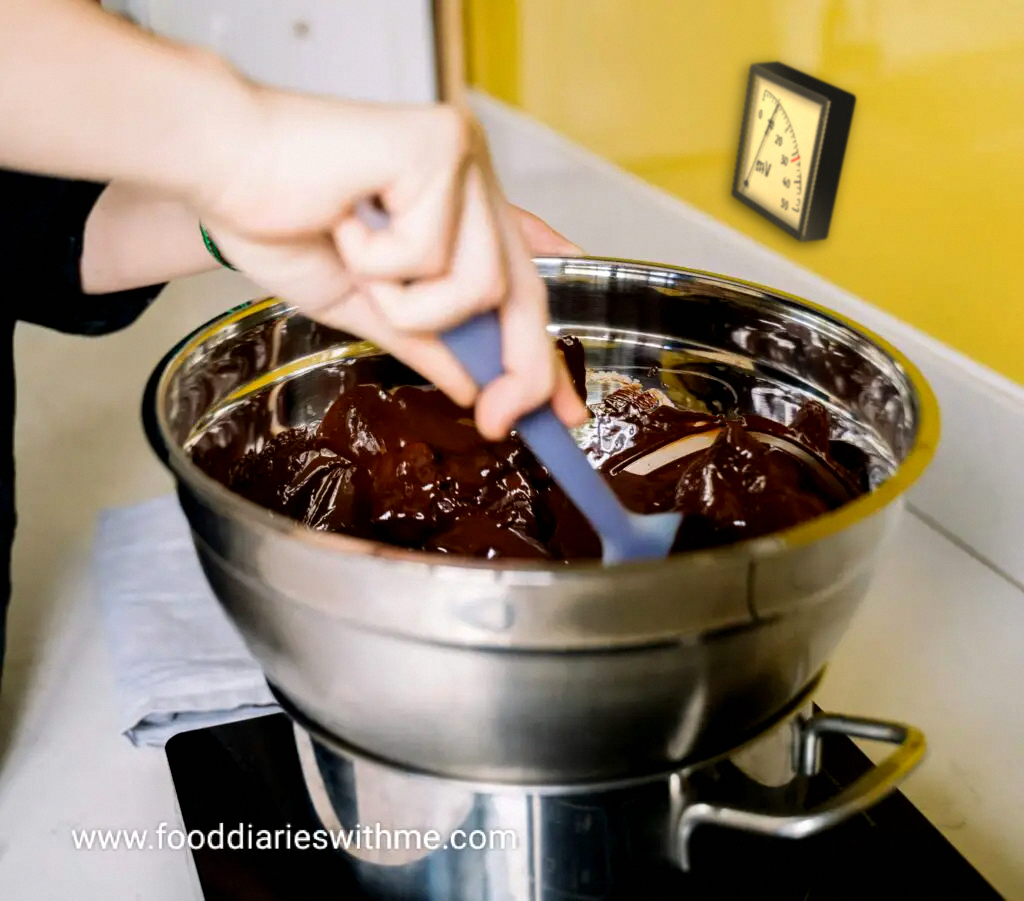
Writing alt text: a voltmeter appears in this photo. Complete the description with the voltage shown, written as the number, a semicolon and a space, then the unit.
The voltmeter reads 10; mV
